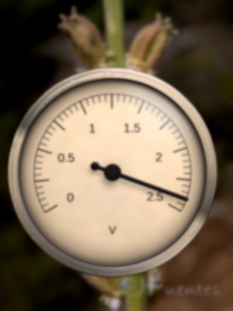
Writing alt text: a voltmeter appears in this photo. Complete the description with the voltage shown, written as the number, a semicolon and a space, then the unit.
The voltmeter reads 2.4; V
